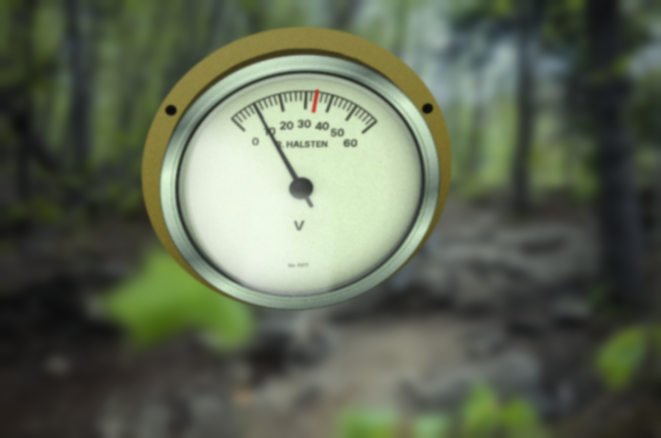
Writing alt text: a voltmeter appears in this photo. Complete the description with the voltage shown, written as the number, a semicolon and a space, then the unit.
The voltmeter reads 10; V
